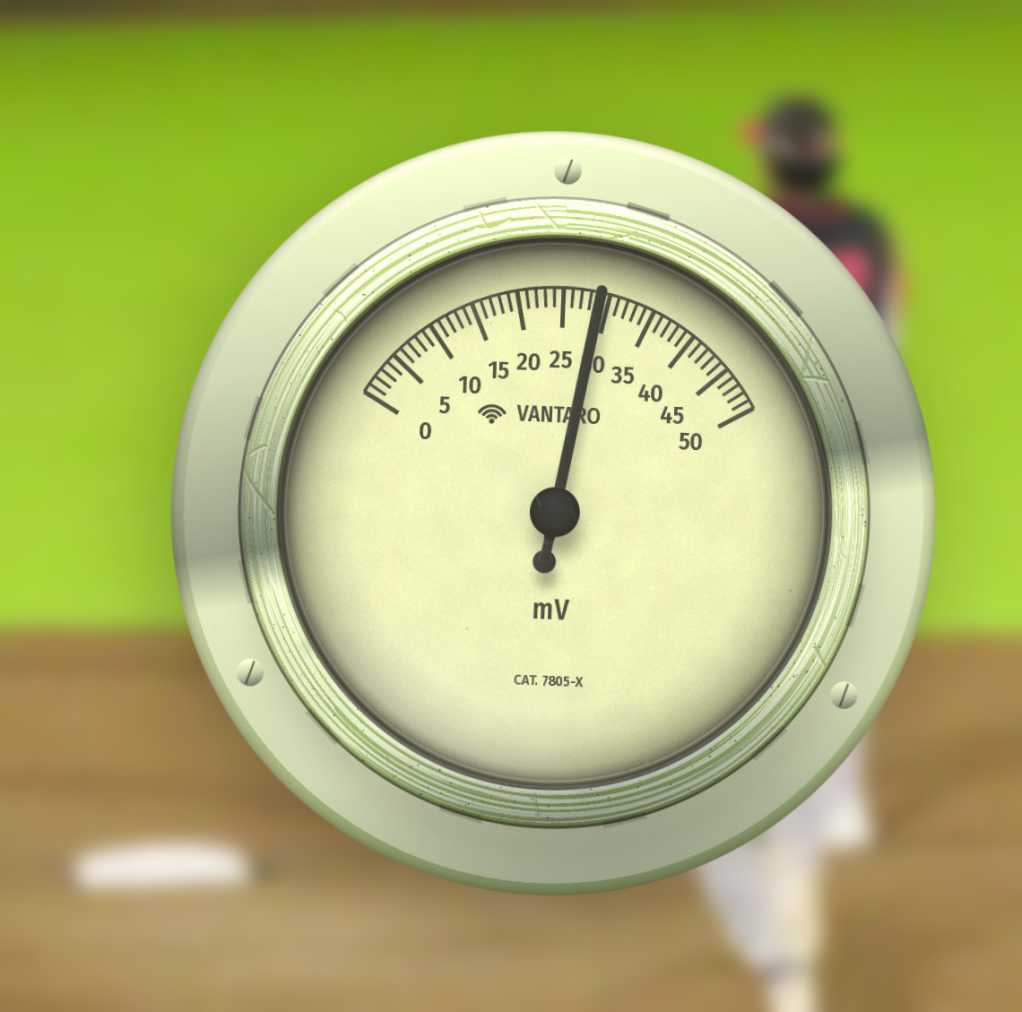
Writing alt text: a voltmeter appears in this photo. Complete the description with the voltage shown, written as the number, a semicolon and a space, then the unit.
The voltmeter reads 29; mV
